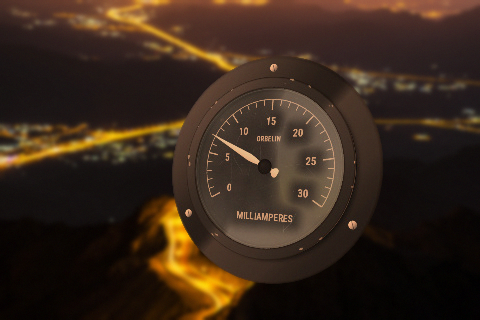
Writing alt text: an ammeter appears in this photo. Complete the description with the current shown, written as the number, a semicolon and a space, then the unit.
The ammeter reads 7; mA
